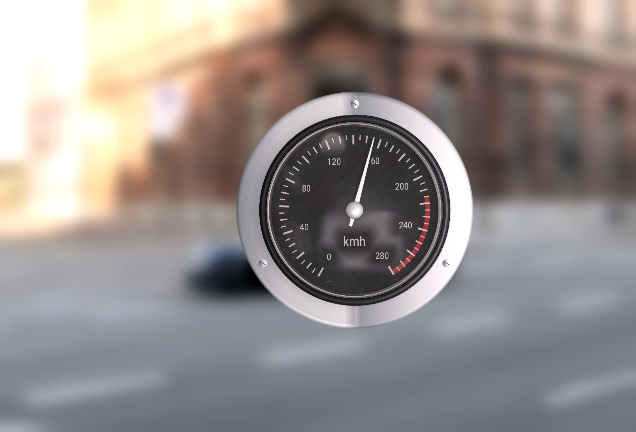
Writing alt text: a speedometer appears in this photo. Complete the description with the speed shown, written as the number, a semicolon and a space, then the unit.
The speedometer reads 155; km/h
